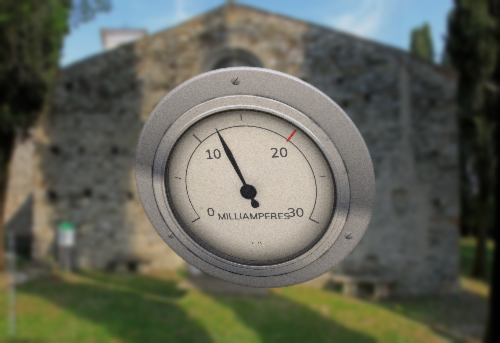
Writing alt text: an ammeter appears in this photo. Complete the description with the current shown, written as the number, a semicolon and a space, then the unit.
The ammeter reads 12.5; mA
